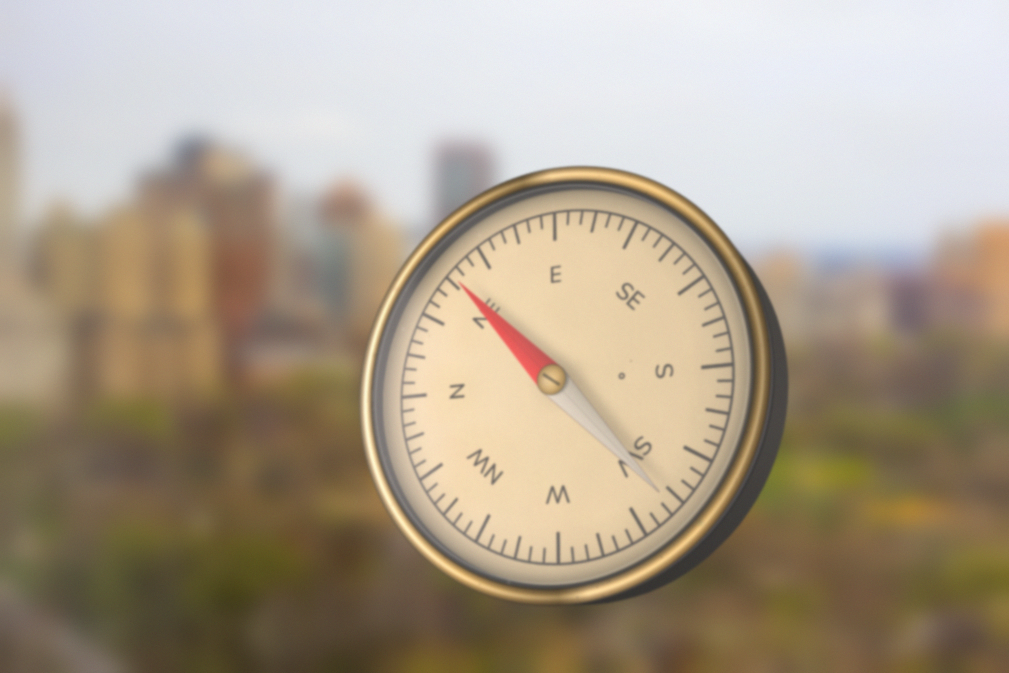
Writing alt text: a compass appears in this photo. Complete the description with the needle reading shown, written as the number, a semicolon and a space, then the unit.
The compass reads 47.5; °
